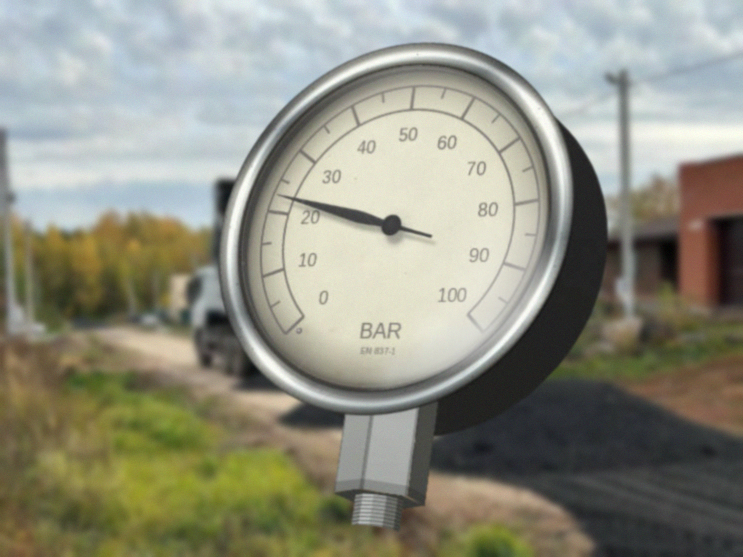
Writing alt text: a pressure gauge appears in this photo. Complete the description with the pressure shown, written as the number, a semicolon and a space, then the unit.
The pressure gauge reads 22.5; bar
